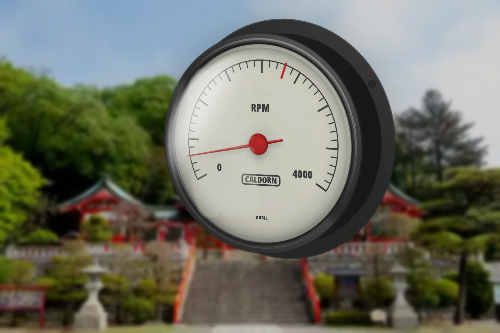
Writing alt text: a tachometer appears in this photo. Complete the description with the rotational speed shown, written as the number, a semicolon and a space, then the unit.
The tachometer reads 300; rpm
